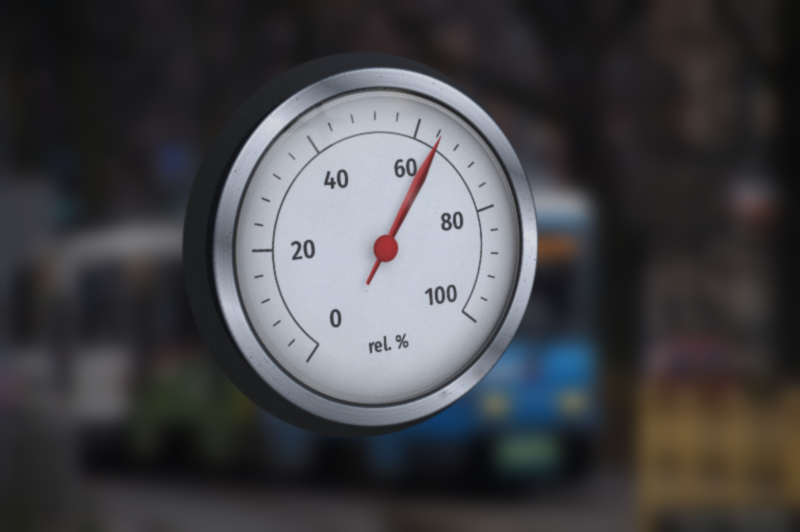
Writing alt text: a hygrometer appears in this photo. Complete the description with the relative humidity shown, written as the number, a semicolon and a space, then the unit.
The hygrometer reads 64; %
